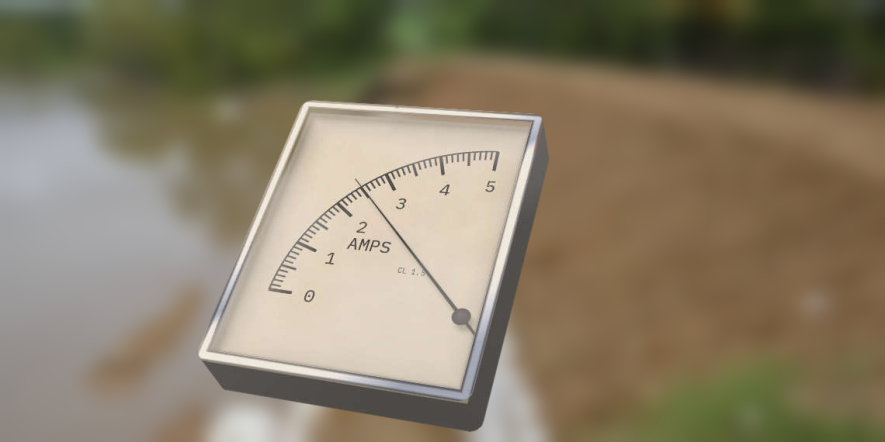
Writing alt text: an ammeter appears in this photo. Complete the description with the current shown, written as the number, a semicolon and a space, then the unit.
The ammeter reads 2.5; A
